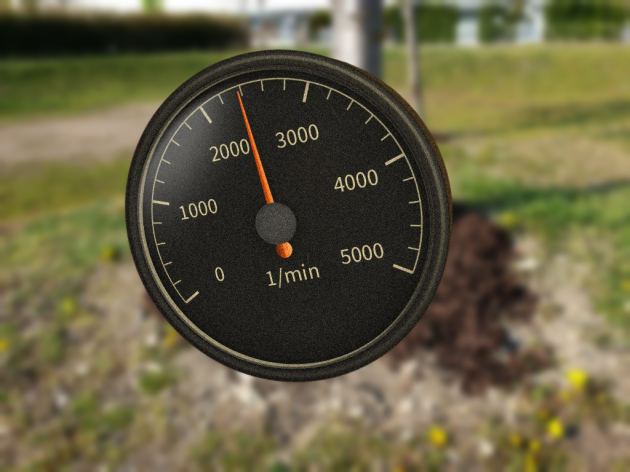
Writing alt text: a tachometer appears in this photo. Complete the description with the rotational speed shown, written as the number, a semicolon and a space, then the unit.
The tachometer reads 2400; rpm
